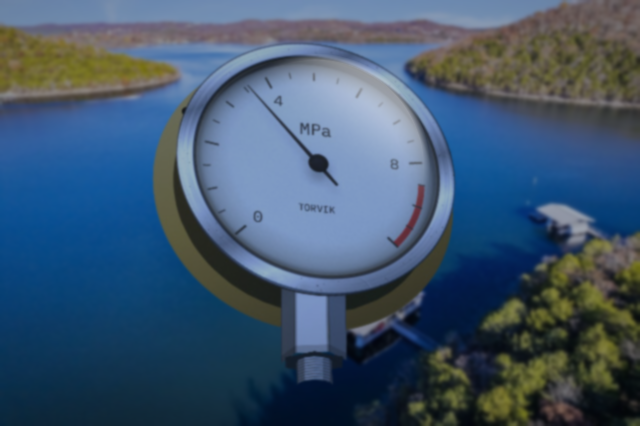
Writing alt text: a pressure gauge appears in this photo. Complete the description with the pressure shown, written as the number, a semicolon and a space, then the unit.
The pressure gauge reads 3.5; MPa
